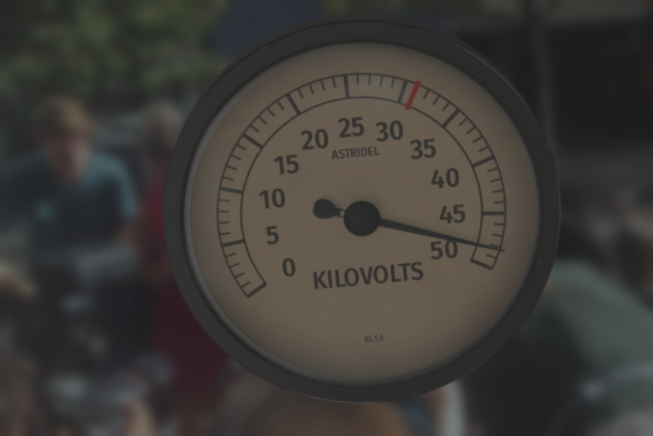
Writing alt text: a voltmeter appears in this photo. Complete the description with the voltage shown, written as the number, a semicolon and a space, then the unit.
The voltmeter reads 48; kV
